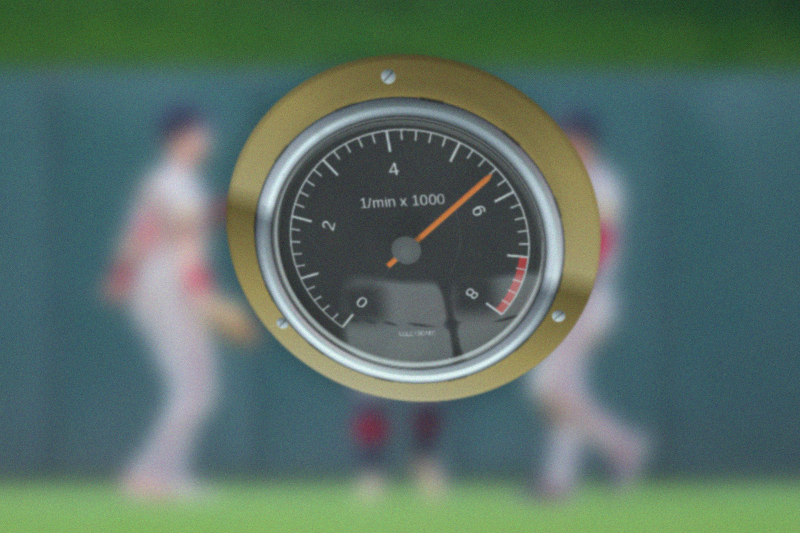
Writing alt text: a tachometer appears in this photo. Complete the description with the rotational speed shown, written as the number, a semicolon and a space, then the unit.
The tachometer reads 5600; rpm
